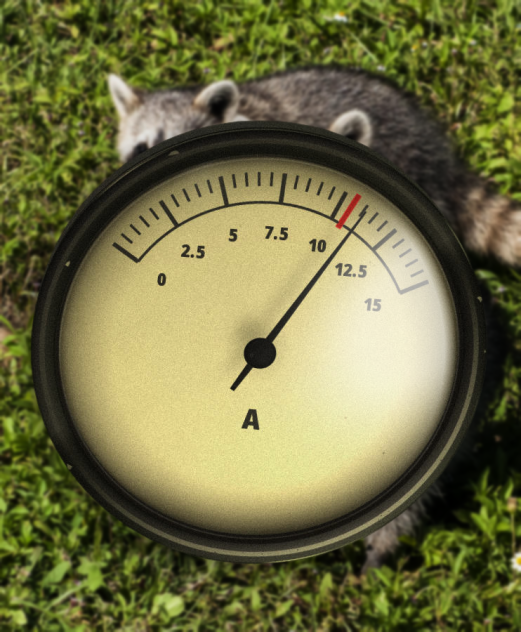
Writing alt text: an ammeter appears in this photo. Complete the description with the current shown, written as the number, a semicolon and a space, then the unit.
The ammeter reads 11; A
